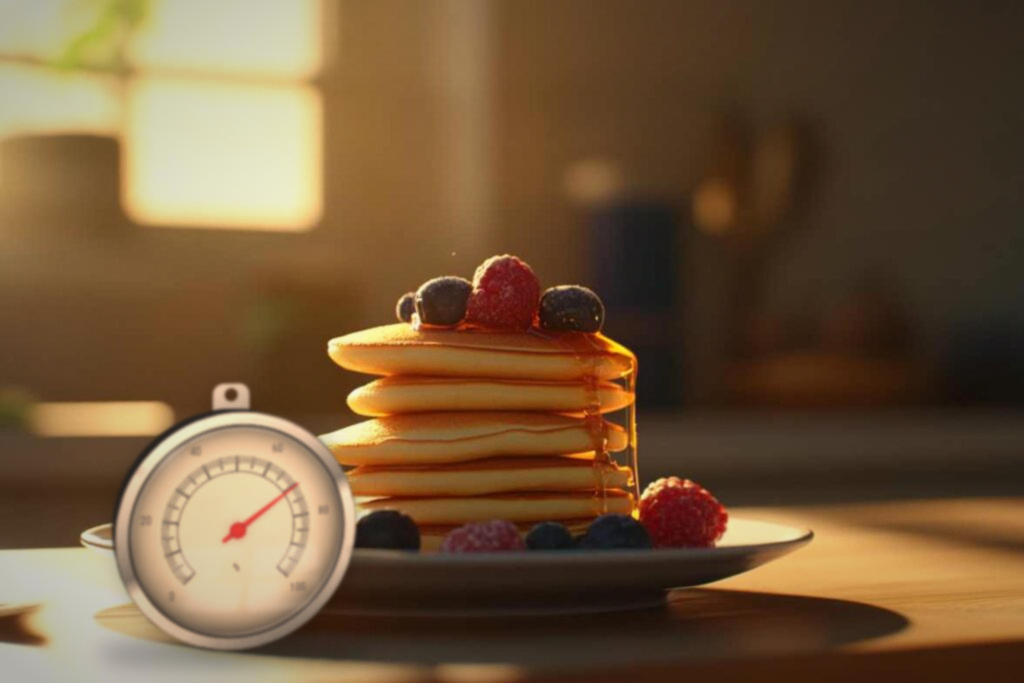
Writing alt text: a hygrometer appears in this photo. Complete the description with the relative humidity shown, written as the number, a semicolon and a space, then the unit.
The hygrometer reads 70; %
